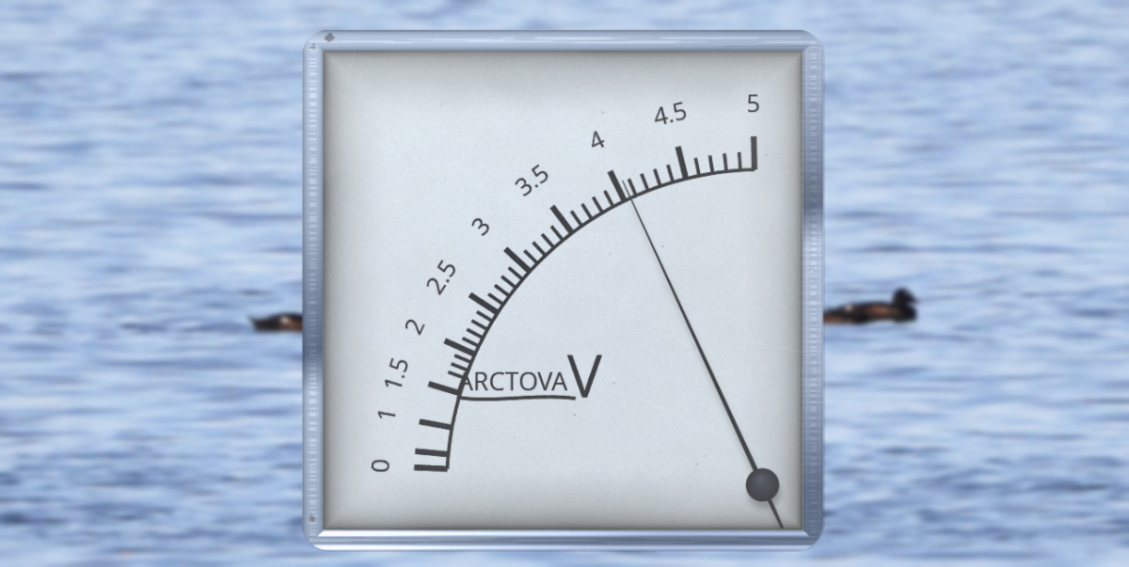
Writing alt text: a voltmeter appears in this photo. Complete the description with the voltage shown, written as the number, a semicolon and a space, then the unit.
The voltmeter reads 4.05; V
